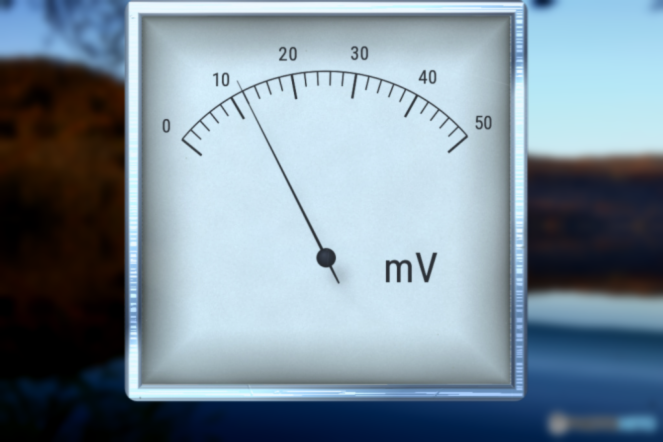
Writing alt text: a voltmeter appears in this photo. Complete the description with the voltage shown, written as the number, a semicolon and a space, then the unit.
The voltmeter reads 12; mV
